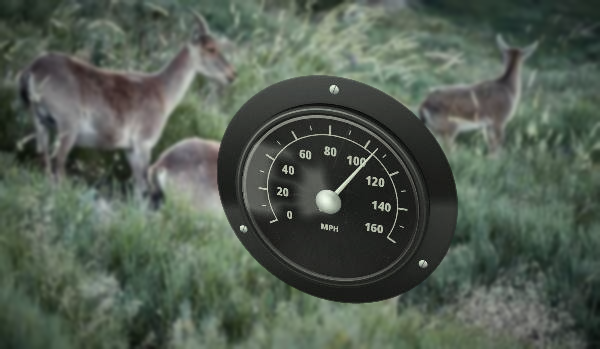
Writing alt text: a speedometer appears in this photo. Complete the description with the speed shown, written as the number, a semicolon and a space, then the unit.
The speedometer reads 105; mph
